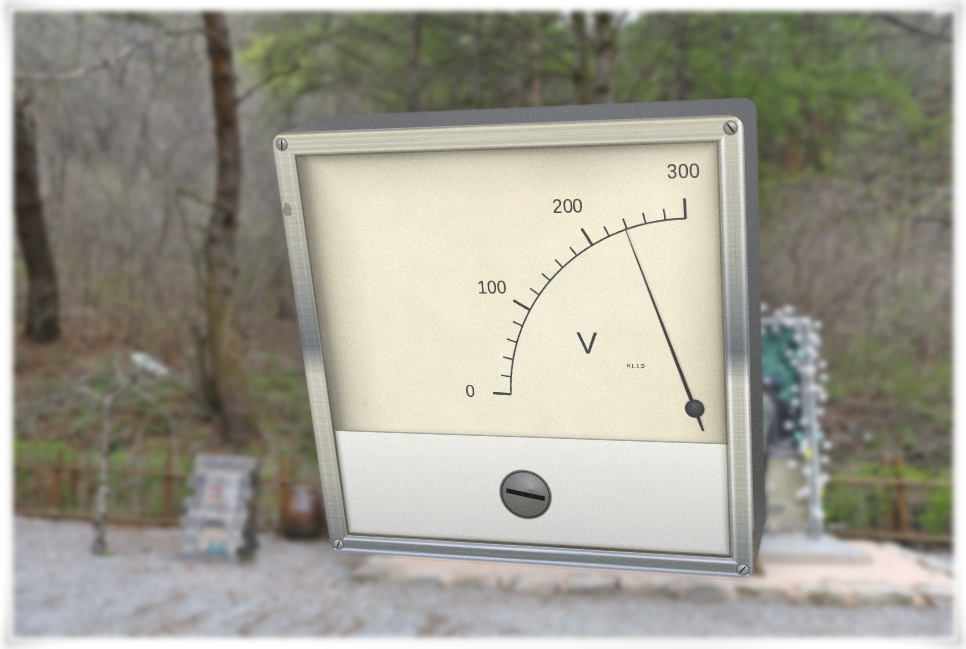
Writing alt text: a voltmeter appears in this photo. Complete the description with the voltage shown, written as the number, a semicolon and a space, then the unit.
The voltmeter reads 240; V
